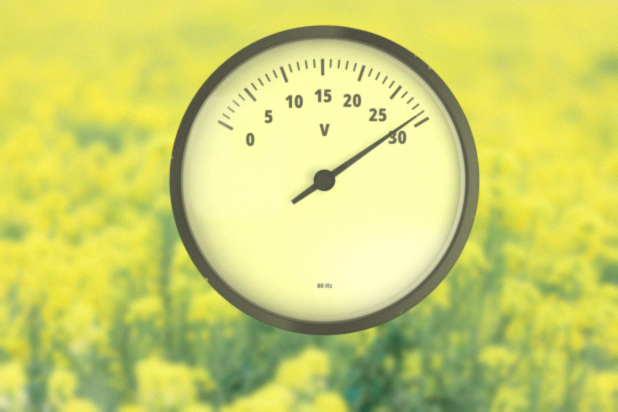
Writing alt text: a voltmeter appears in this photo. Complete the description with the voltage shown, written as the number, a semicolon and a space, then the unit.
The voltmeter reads 29; V
